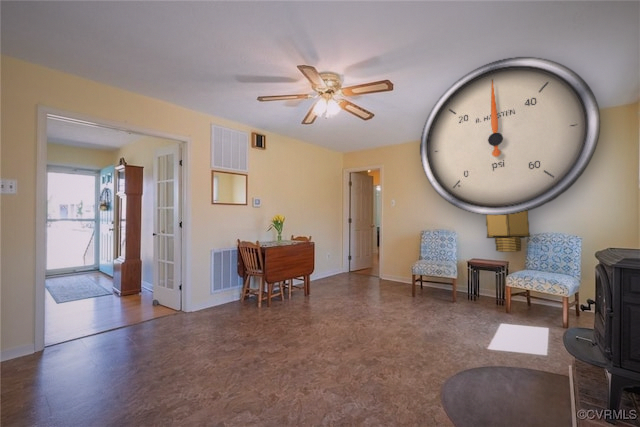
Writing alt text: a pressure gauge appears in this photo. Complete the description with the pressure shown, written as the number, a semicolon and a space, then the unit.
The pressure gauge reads 30; psi
